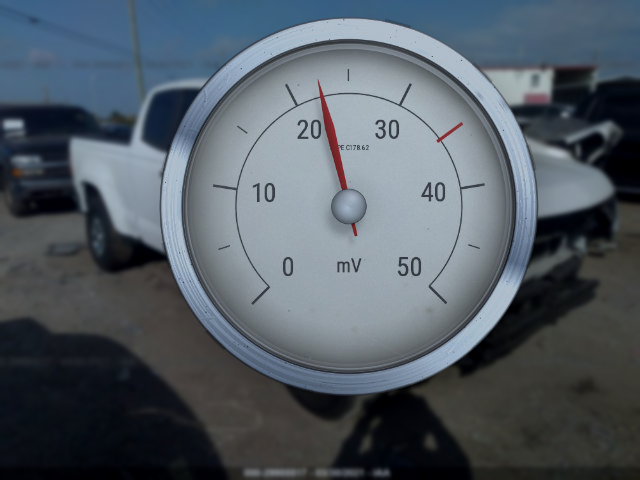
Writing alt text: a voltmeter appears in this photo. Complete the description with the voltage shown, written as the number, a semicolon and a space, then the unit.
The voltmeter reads 22.5; mV
